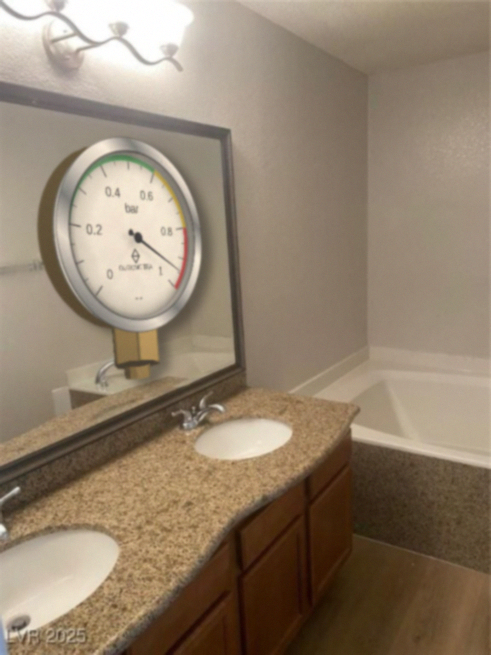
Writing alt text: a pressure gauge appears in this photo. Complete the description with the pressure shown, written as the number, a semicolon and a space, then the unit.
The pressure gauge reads 0.95; bar
